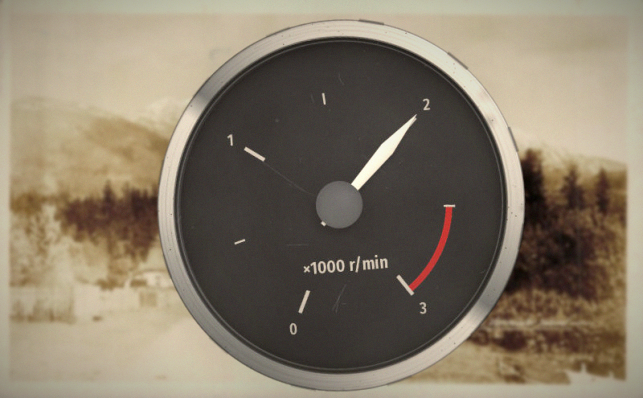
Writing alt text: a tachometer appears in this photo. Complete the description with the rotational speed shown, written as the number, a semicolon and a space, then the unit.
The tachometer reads 2000; rpm
